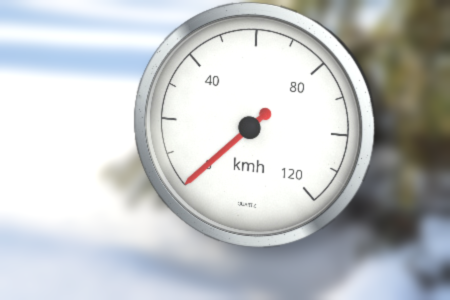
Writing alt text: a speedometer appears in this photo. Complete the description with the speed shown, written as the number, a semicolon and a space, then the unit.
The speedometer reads 0; km/h
